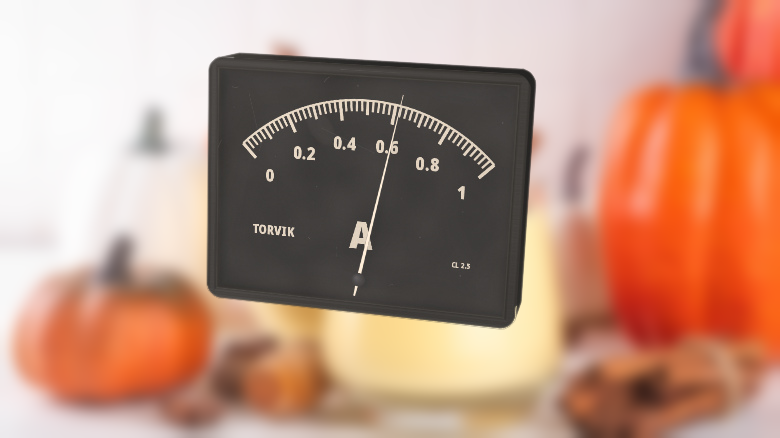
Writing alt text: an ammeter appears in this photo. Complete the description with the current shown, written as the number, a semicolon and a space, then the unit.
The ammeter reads 0.62; A
